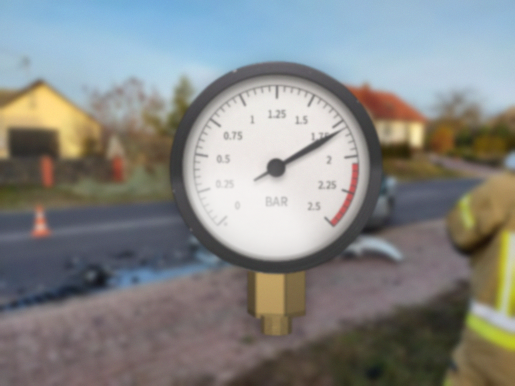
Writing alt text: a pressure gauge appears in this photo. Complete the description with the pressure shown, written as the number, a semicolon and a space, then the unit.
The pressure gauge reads 1.8; bar
